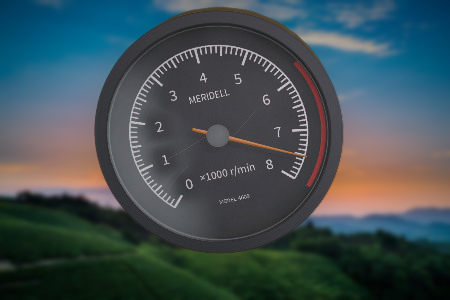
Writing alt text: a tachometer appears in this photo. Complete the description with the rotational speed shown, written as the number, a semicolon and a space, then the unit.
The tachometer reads 7500; rpm
